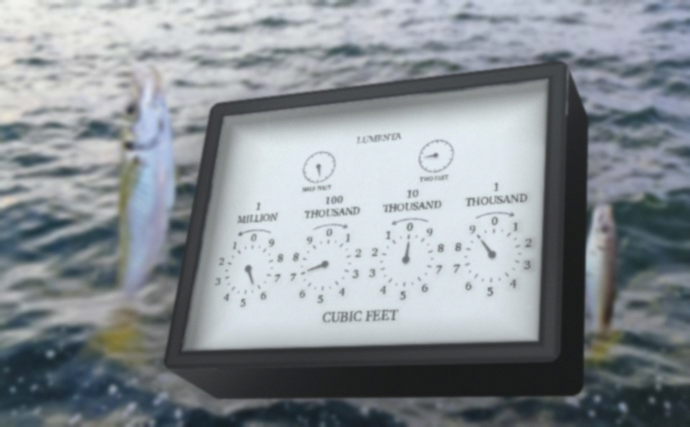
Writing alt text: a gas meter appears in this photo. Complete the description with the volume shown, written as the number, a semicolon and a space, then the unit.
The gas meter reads 569900; ft³
